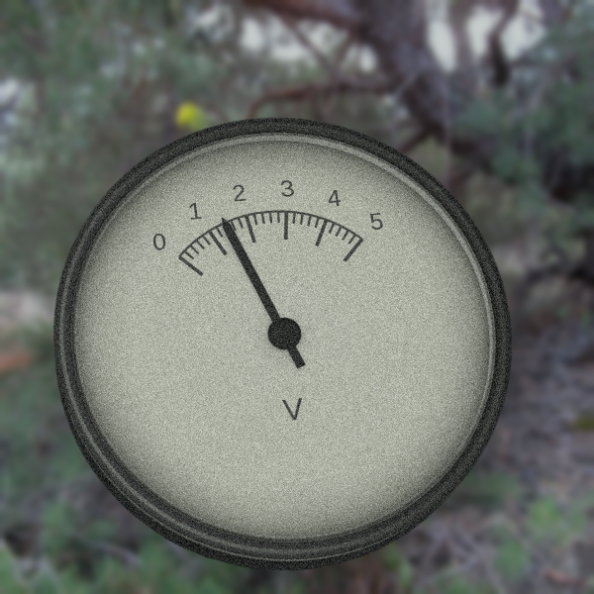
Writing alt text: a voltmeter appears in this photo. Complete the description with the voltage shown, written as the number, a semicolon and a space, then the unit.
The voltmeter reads 1.4; V
